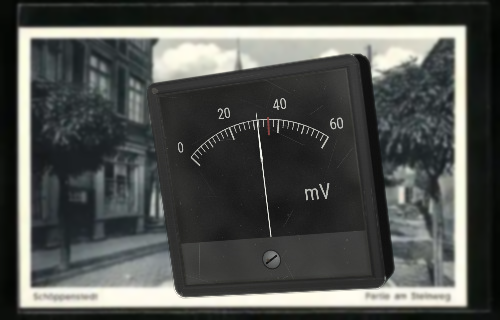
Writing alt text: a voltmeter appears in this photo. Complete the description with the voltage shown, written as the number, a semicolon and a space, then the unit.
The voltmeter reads 32; mV
